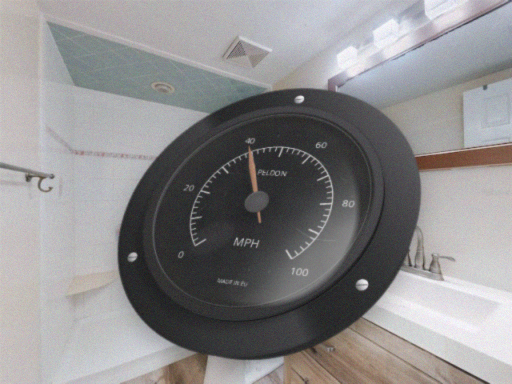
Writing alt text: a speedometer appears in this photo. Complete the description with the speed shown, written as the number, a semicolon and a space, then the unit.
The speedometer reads 40; mph
